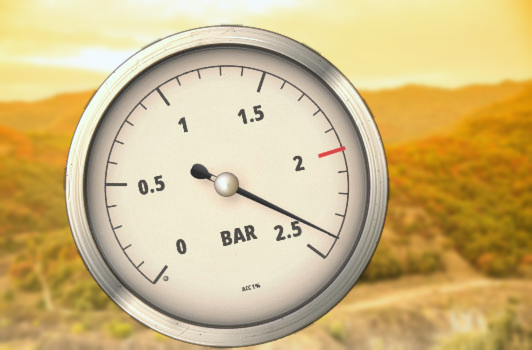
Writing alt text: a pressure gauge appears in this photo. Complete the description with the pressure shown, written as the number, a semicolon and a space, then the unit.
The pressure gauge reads 2.4; bar
